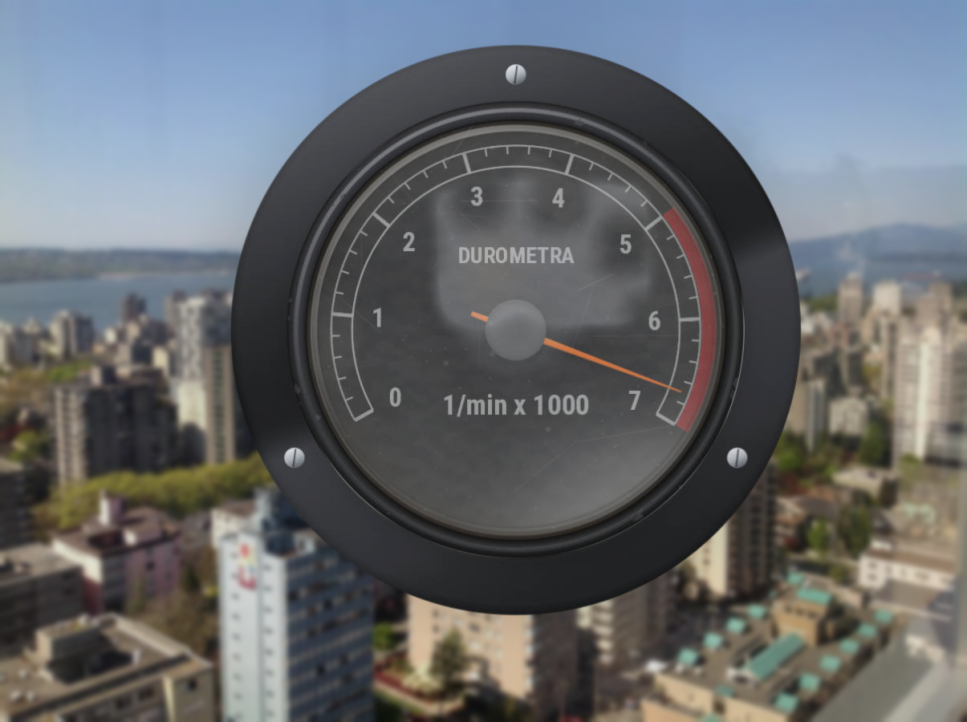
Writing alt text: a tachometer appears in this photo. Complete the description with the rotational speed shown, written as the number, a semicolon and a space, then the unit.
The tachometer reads 6700; rpm
